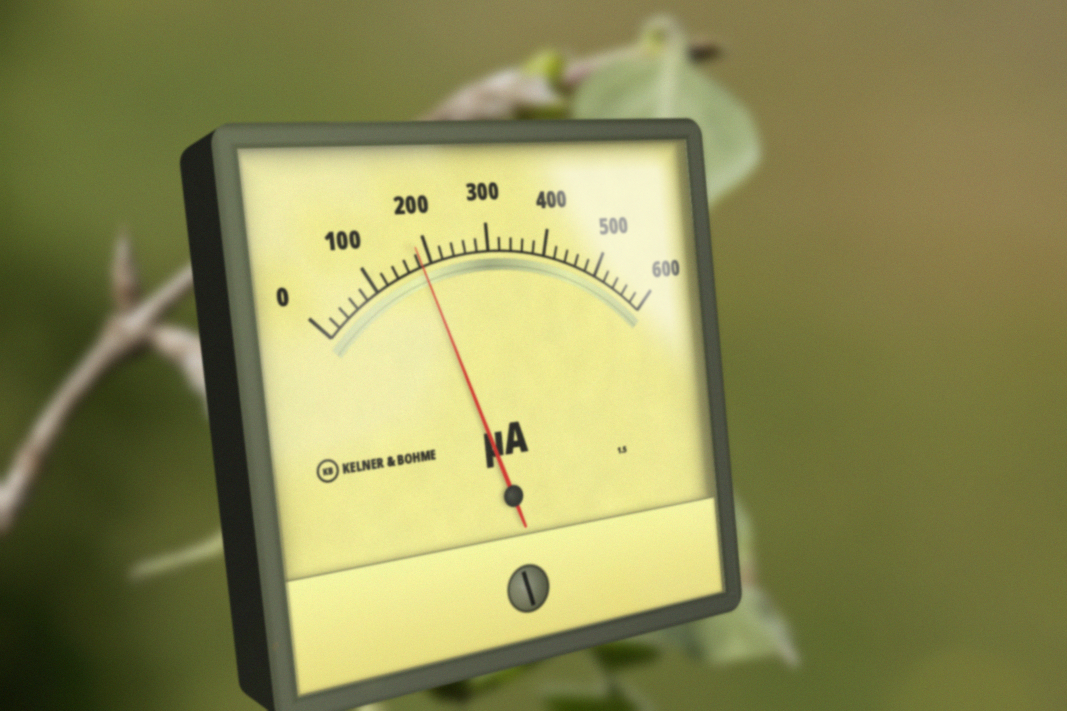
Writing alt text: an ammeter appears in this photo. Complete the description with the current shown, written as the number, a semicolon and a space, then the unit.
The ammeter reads 180; µA
